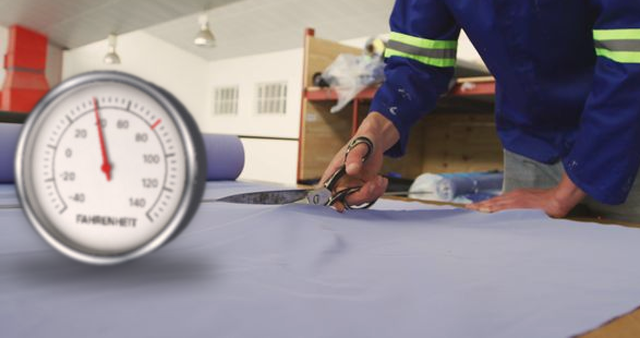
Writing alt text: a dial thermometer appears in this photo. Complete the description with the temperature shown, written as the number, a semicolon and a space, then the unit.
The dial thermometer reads 40; °F
